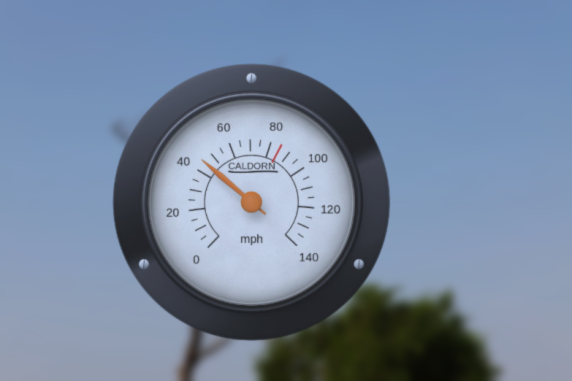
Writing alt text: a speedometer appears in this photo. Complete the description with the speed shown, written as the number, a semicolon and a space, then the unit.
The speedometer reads 45; mph
